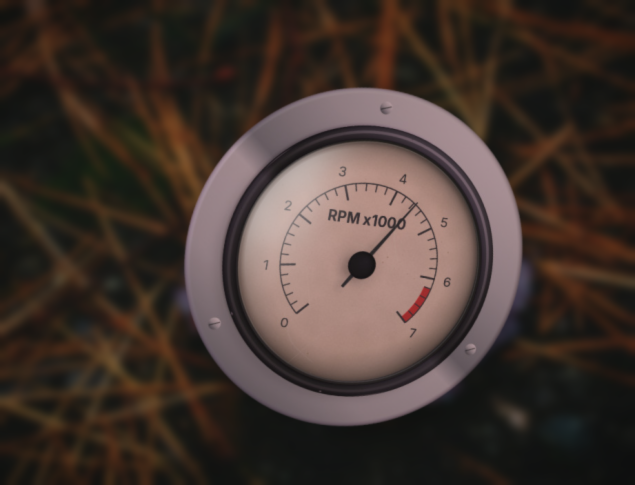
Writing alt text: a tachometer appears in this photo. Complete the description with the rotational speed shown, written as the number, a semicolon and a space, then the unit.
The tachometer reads 4400; rpm
